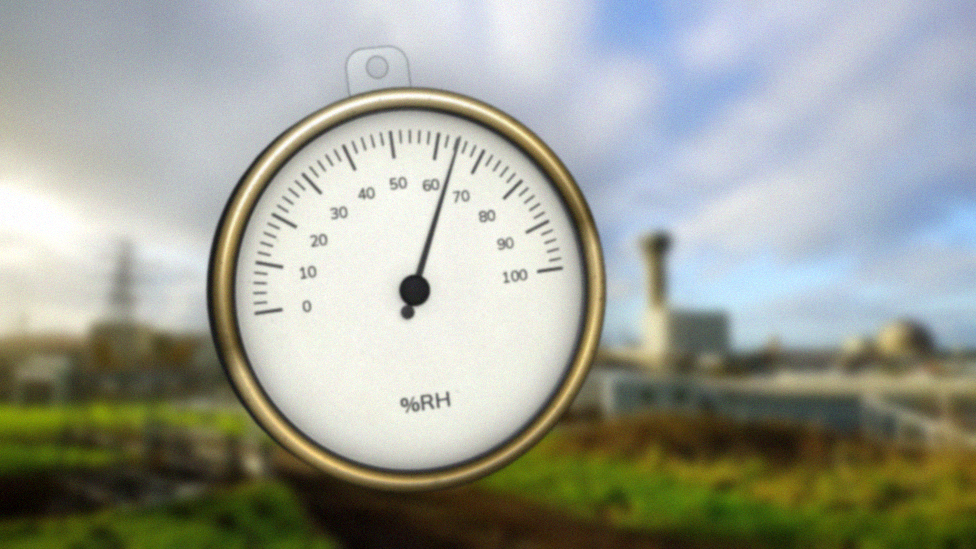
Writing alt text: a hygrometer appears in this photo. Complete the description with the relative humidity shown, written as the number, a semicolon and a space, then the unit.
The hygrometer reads 64; %
